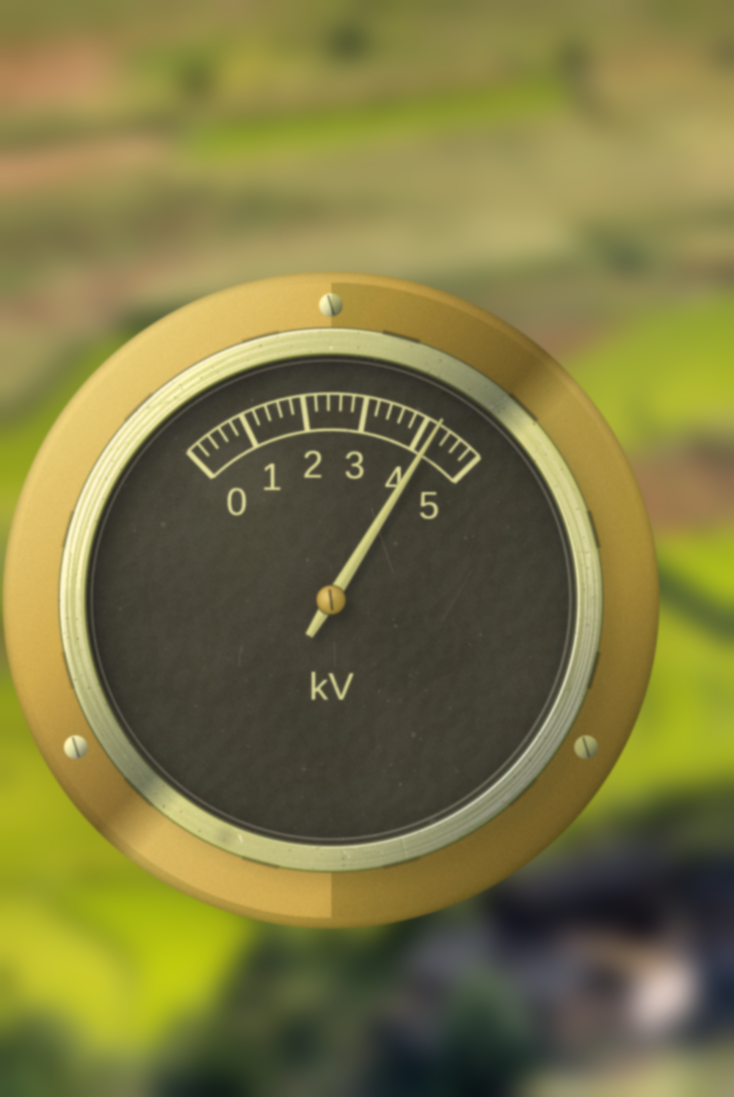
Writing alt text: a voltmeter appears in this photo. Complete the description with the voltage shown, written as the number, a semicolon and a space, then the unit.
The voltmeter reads 4.2; kV
